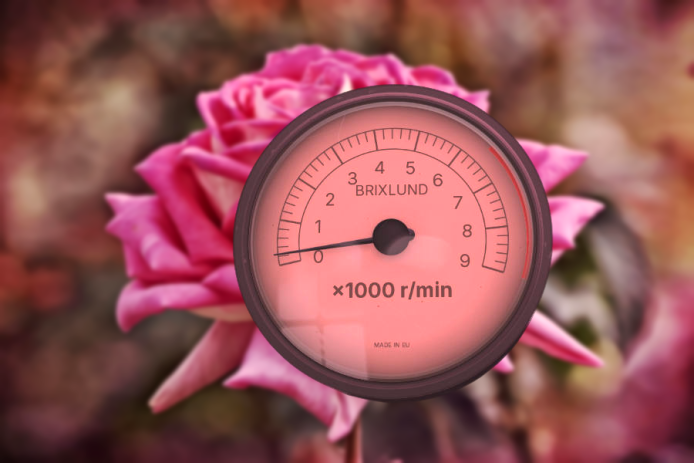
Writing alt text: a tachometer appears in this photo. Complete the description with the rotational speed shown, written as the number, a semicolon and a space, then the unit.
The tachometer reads 200; rpm
